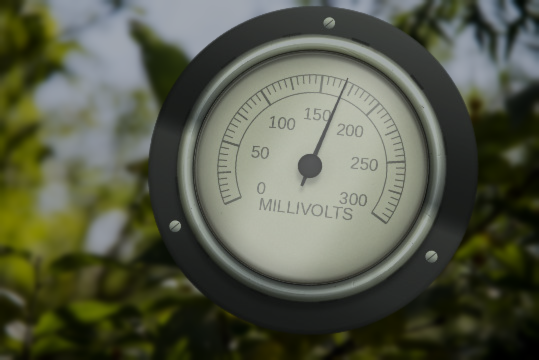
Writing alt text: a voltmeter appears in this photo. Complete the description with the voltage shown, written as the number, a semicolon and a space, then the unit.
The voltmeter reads 170; mV
